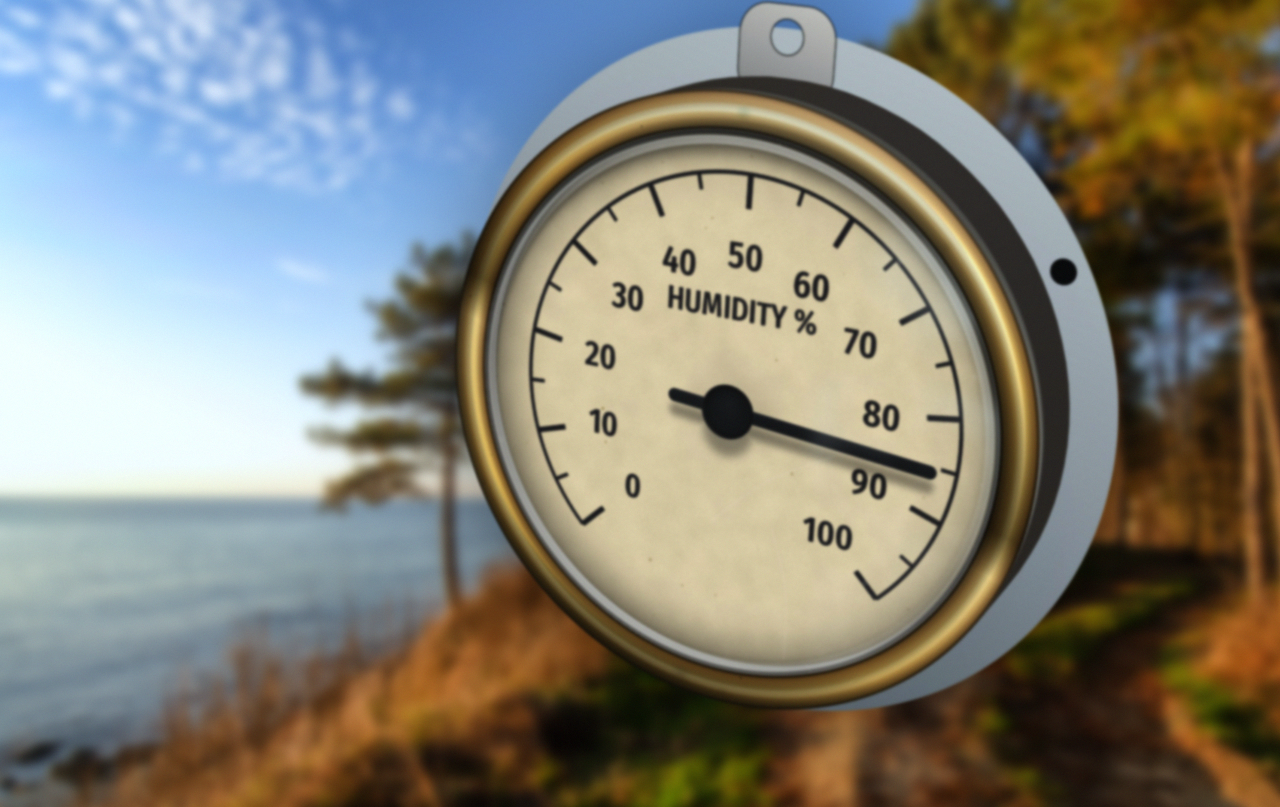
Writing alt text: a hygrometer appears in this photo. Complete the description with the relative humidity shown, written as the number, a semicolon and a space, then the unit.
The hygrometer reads 85; %
